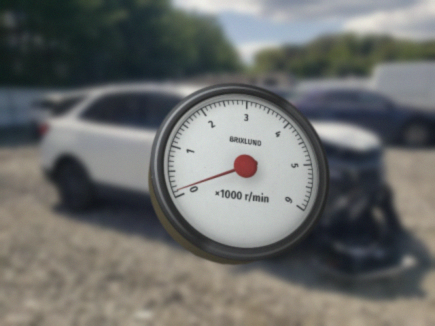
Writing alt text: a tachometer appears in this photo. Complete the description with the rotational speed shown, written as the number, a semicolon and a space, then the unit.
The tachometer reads 100; rpm
